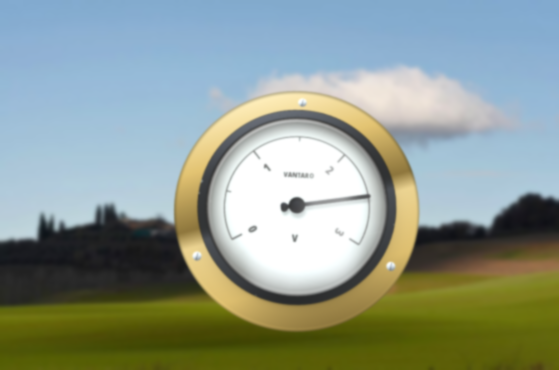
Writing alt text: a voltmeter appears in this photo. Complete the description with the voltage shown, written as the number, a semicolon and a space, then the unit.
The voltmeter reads 2.5; V
